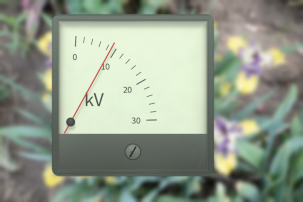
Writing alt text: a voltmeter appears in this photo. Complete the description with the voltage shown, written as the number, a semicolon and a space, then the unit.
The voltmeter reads 9; kV
